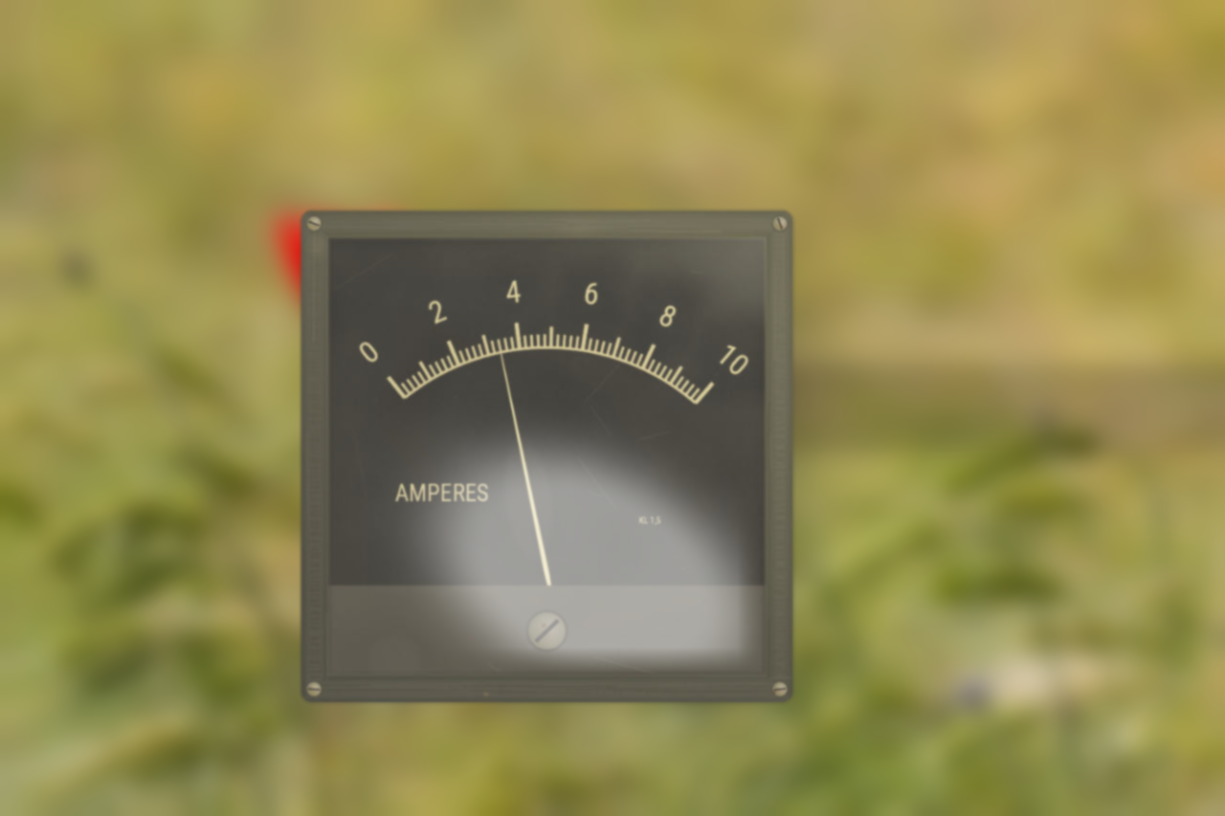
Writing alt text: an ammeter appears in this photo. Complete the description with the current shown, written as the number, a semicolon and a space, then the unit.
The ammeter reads 3.4; A
